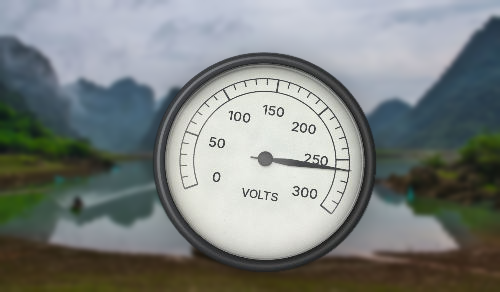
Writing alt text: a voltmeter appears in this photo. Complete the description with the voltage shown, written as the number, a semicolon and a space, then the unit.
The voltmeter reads 260; V
